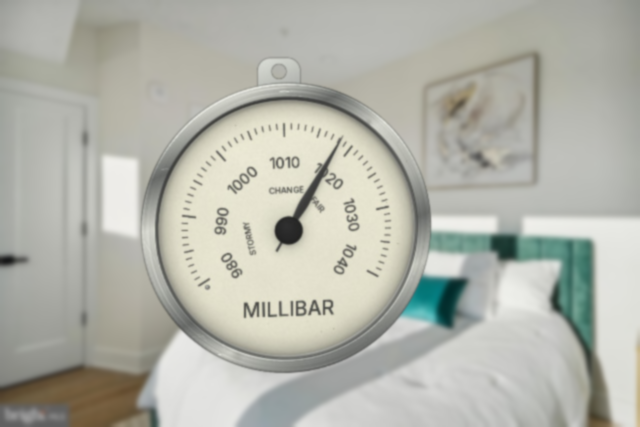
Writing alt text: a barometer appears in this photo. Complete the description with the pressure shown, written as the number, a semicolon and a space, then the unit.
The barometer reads 1018; mbar
